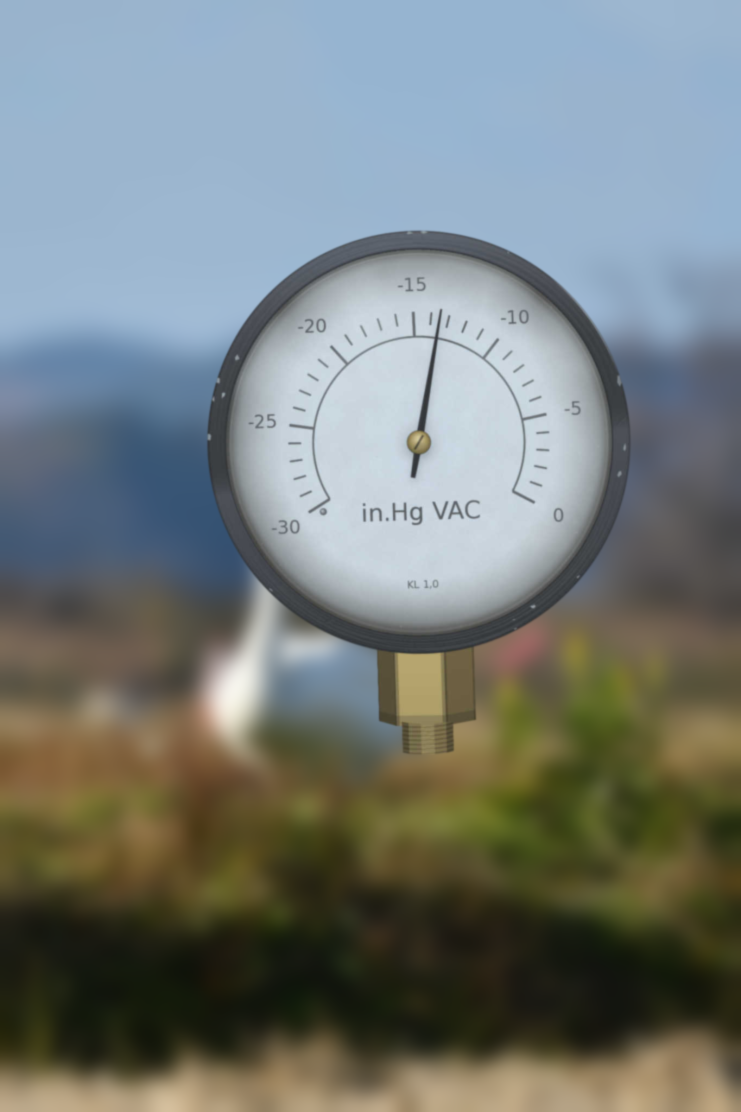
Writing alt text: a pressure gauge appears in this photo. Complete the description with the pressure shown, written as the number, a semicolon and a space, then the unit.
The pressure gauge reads -13.5; inHg
